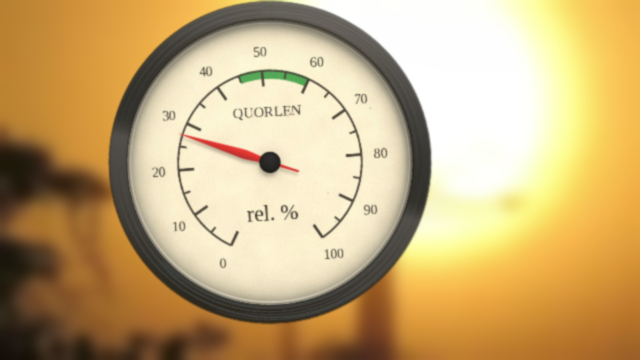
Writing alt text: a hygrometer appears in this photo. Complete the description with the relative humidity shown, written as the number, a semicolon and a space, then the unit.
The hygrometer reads 27.5; %
